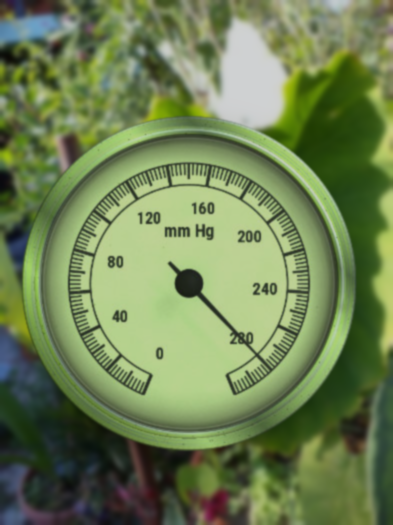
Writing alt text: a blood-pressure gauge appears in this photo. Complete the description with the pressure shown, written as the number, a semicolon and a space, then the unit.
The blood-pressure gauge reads 280; mmHg
